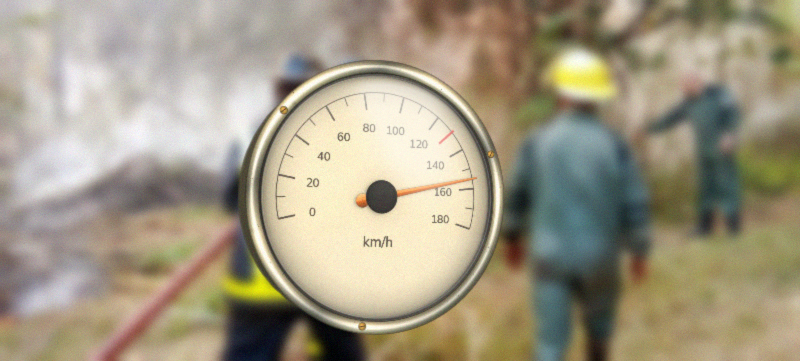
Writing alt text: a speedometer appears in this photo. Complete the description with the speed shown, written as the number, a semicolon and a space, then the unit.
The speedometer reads 155; km/h
